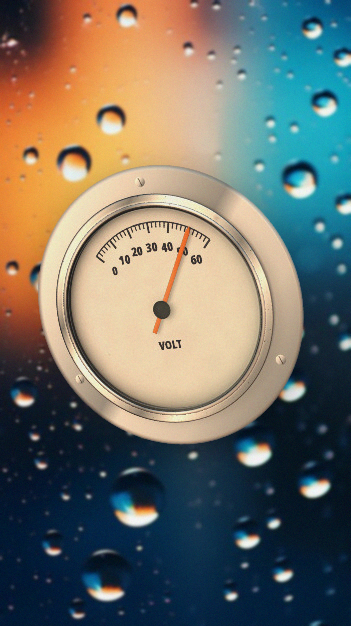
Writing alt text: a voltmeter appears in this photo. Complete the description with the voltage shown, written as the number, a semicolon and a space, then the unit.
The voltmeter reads 50; V
